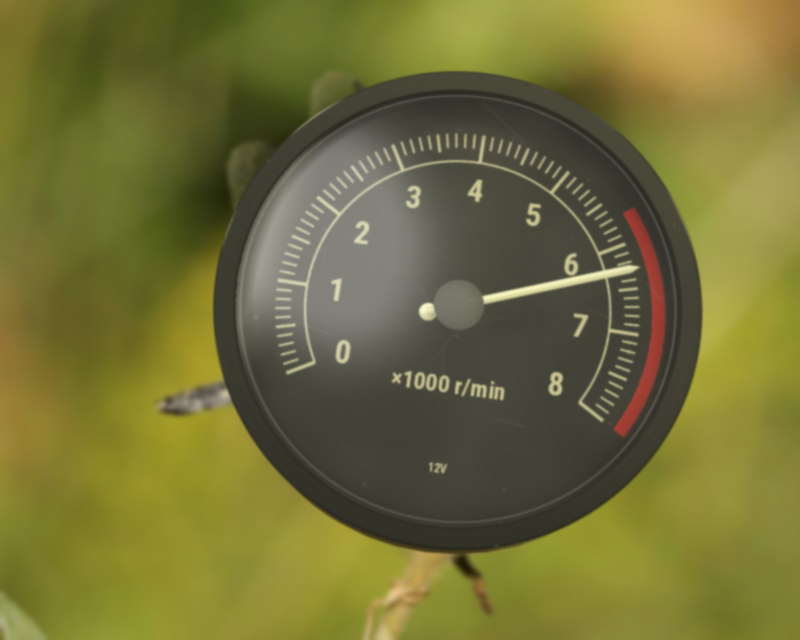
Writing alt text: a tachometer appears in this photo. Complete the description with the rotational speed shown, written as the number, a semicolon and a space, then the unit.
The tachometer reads 6300; rpm
